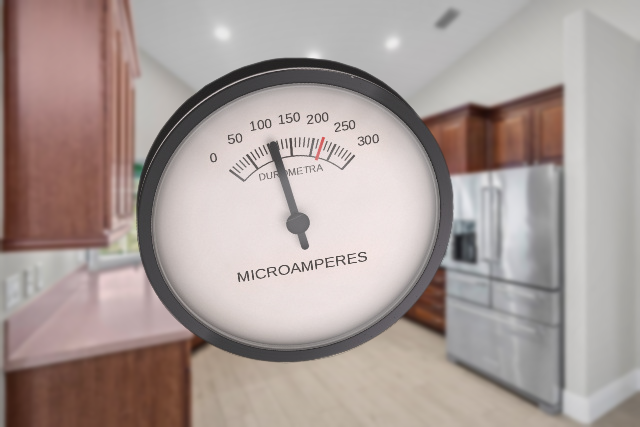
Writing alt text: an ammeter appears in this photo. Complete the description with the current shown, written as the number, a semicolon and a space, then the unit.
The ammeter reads 110; µA
